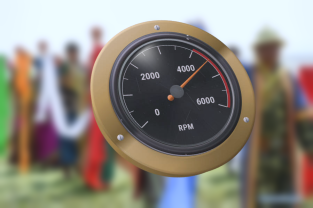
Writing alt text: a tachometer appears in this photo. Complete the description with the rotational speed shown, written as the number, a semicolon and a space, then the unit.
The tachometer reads 4500; rpm
